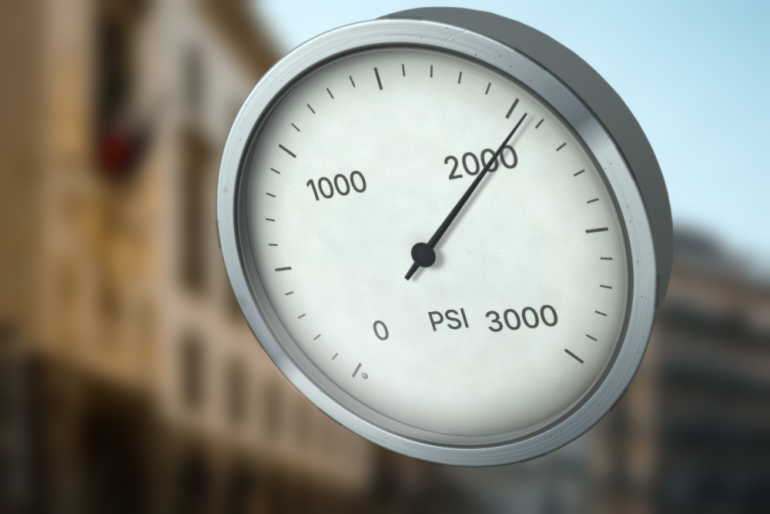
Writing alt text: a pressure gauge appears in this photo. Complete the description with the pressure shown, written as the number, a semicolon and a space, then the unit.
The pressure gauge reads 2050; psi
